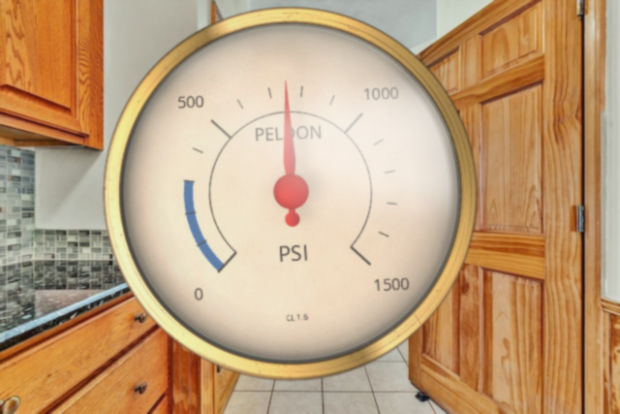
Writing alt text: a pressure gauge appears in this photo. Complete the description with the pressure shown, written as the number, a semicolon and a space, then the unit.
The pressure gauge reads 750; psi
